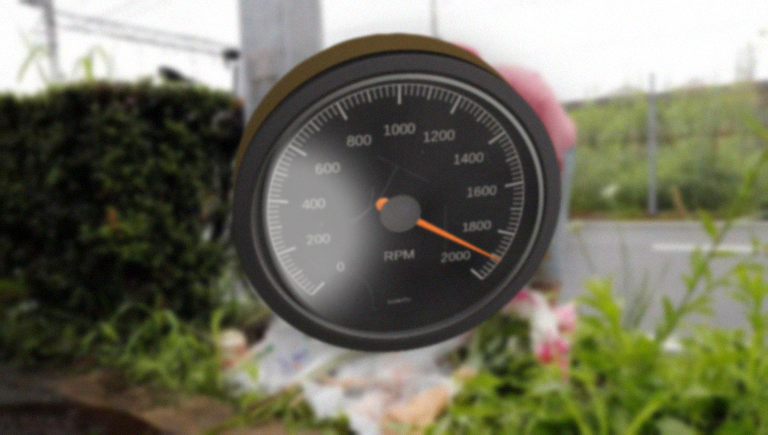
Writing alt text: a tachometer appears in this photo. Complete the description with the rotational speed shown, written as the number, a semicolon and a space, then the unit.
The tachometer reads 1900; rpm
